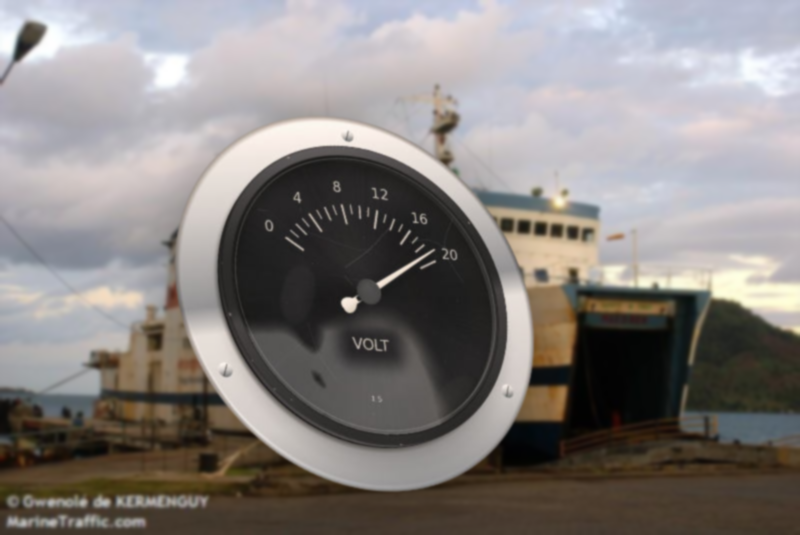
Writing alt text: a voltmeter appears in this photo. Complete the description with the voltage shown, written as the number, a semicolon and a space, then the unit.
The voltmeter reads 19; V
